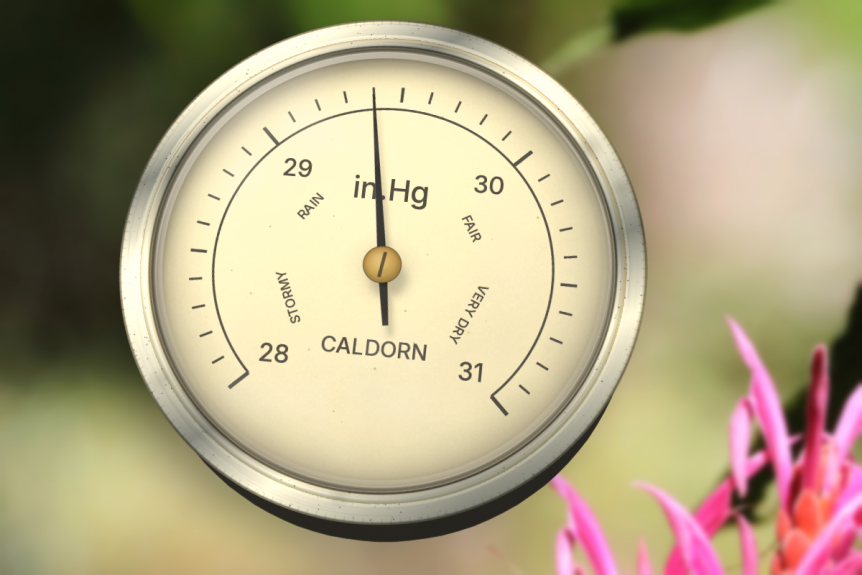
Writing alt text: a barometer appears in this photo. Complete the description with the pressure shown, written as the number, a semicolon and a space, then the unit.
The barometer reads 29.4; inHg
